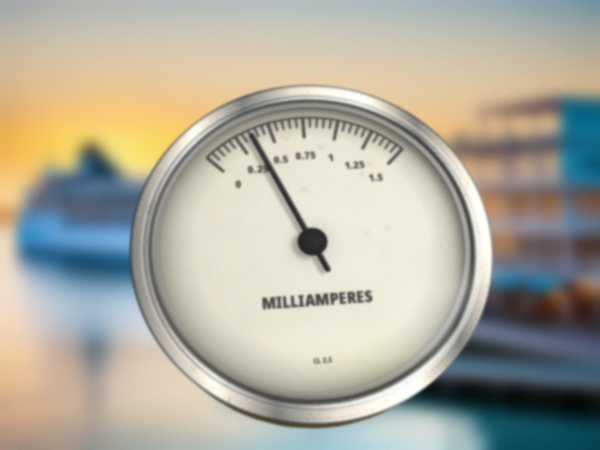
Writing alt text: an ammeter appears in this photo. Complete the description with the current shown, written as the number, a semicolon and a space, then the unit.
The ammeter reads 0.35; mA
